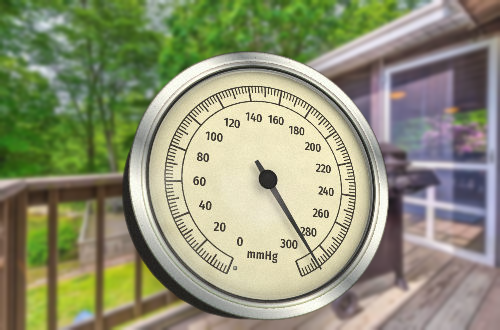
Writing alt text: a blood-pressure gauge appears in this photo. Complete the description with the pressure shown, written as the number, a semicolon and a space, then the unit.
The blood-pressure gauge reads 290; mmHg
